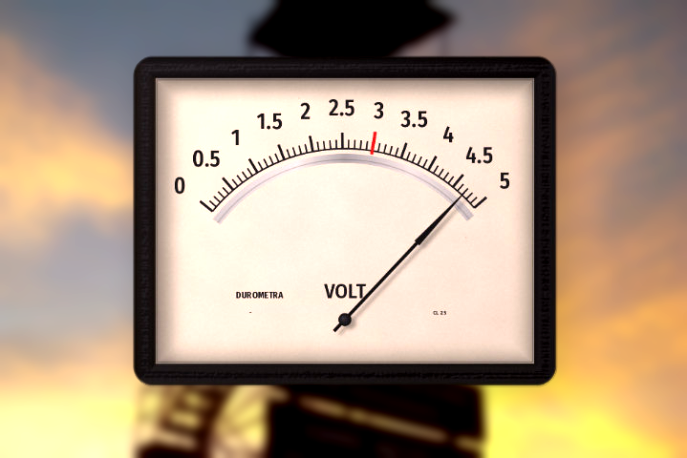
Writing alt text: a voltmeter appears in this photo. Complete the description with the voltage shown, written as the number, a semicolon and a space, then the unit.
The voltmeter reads 4.7; V
